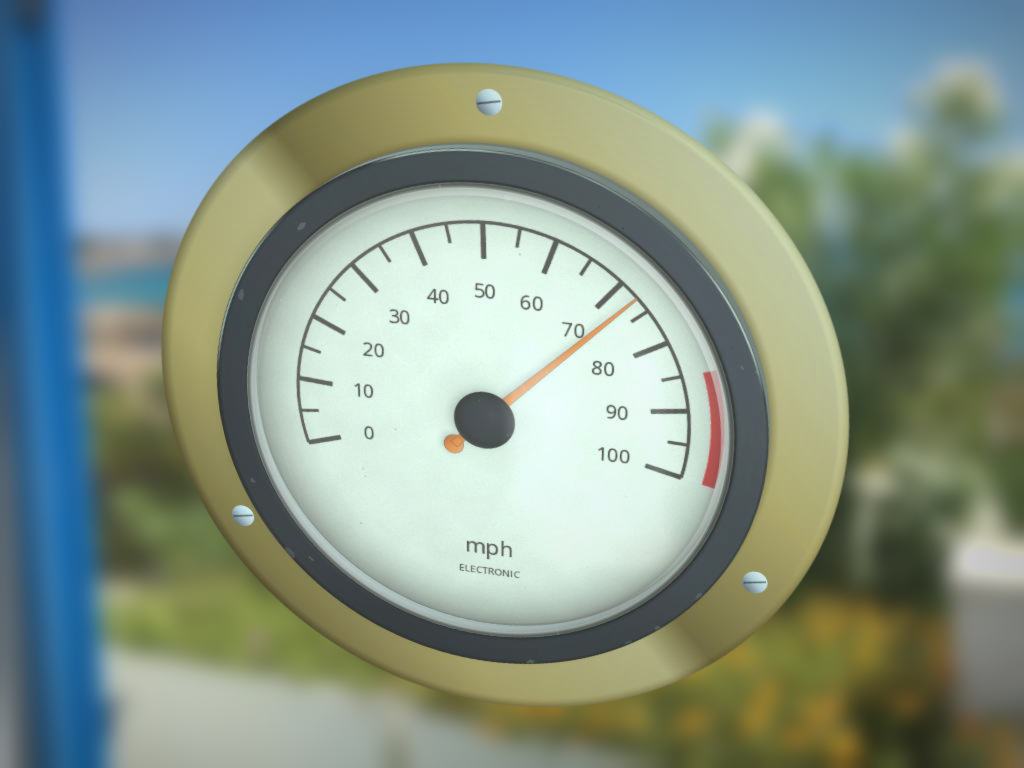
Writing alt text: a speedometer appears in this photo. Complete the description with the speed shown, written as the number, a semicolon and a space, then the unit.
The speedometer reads 72.5; mph
